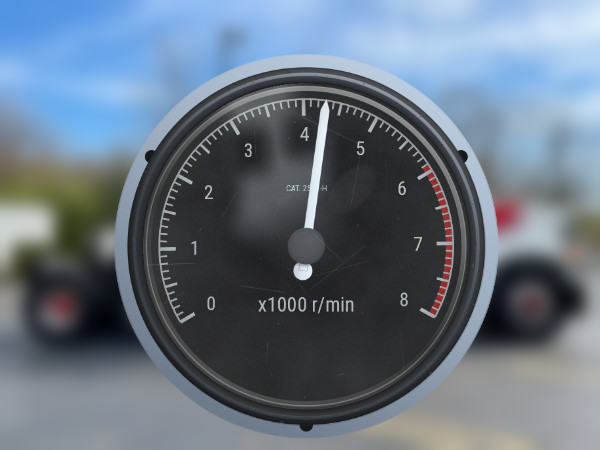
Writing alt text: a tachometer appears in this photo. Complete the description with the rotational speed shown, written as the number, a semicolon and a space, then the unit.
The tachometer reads 4300; rpm
